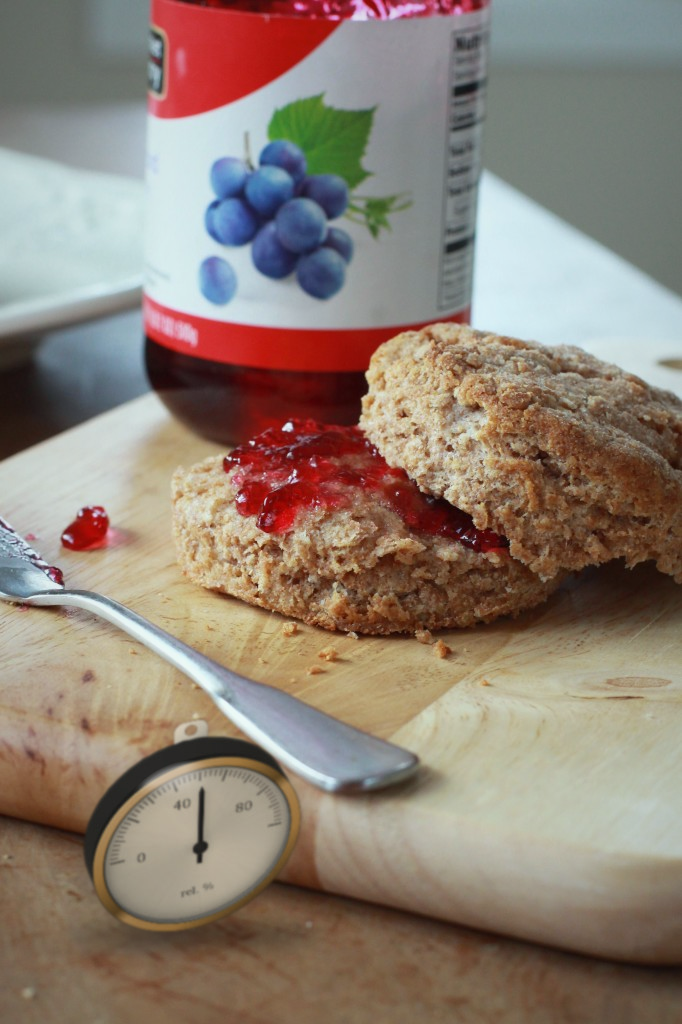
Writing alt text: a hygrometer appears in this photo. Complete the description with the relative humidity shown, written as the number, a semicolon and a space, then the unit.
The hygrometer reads 50; %
